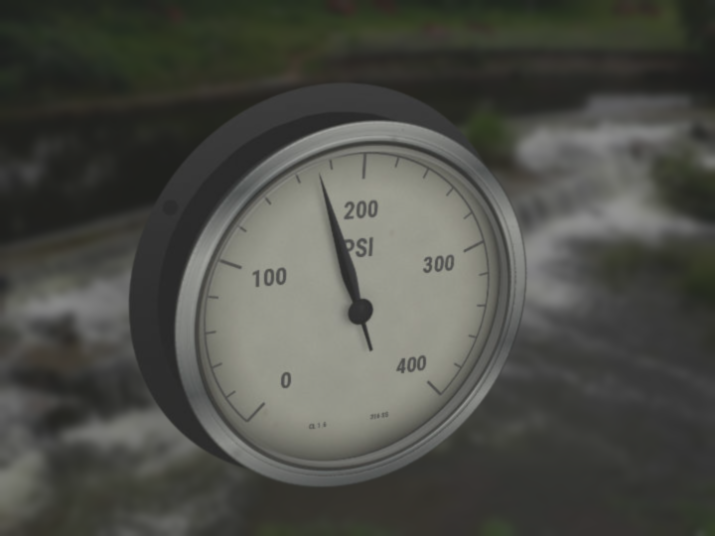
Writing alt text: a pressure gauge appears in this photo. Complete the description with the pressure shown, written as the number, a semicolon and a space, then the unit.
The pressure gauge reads 170; psi
